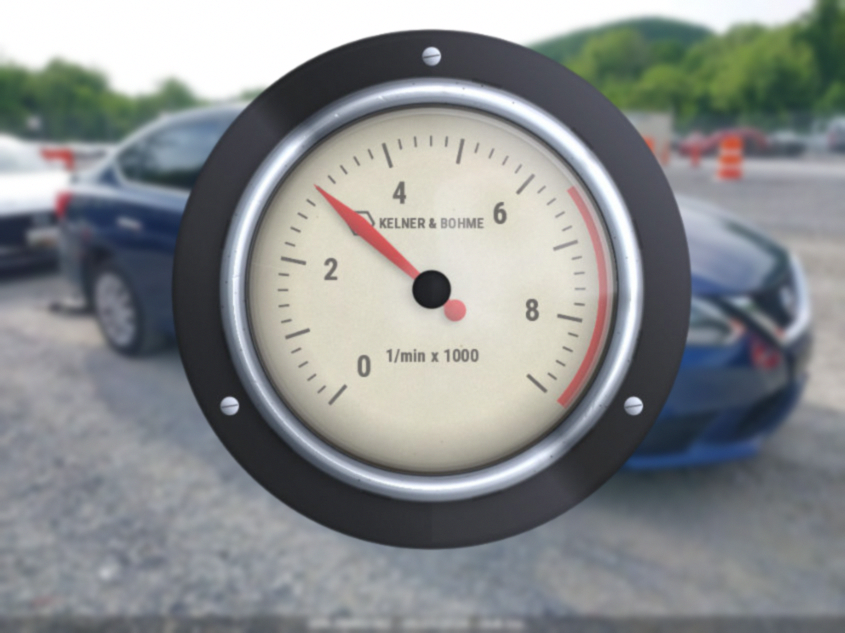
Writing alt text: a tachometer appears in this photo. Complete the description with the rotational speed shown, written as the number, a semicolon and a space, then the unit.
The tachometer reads 3000; rpm
